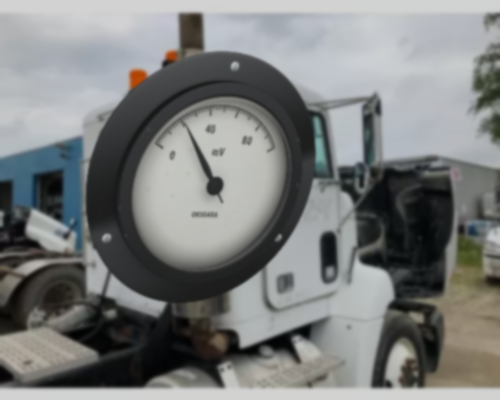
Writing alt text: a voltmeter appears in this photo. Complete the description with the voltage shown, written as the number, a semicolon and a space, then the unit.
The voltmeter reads 20; mV
